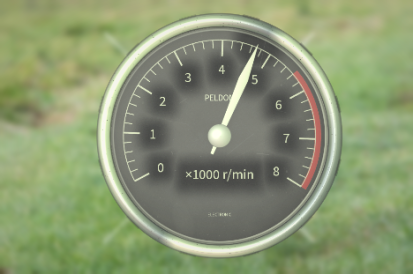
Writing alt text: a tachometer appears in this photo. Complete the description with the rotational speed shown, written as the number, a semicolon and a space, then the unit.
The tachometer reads 4700; rpm
